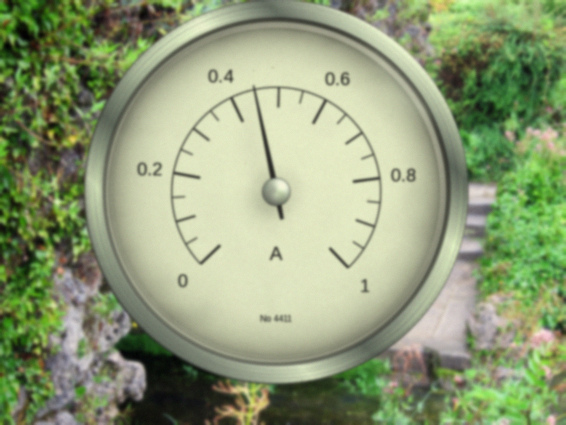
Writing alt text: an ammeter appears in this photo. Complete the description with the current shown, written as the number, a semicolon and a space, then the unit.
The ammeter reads 0.45; A
